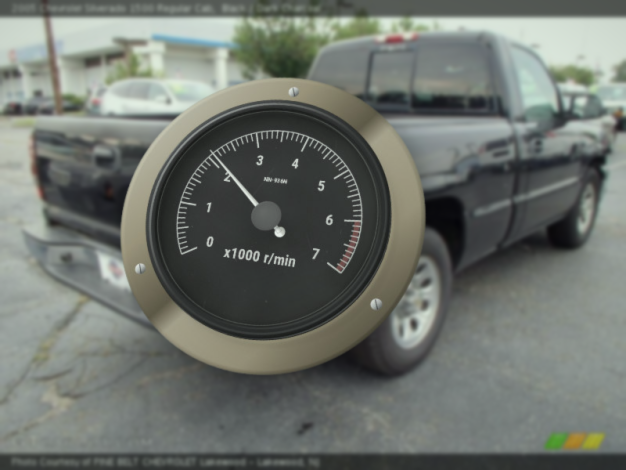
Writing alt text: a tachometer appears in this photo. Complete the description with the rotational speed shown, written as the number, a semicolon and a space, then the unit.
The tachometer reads 2100; rpm
